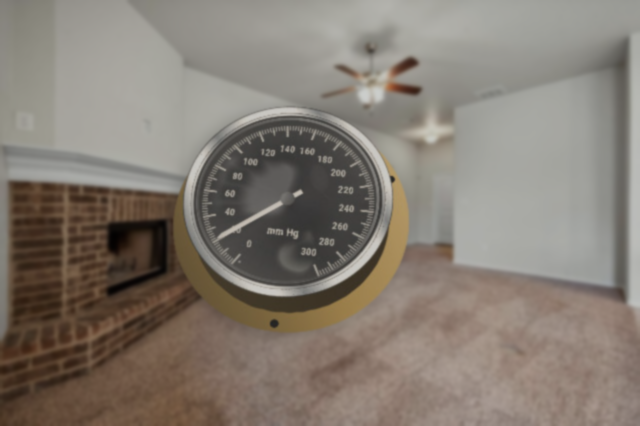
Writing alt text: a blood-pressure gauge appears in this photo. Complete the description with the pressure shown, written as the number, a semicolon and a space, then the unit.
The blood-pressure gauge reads 20; mmHg
